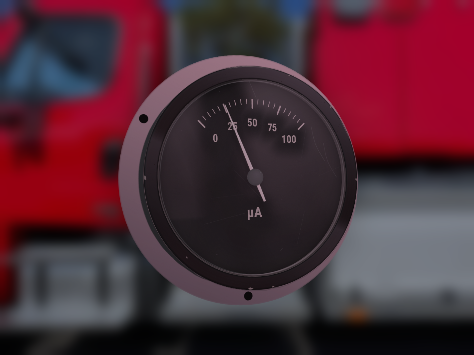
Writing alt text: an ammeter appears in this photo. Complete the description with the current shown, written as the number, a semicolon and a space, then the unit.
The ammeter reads 25; µA
